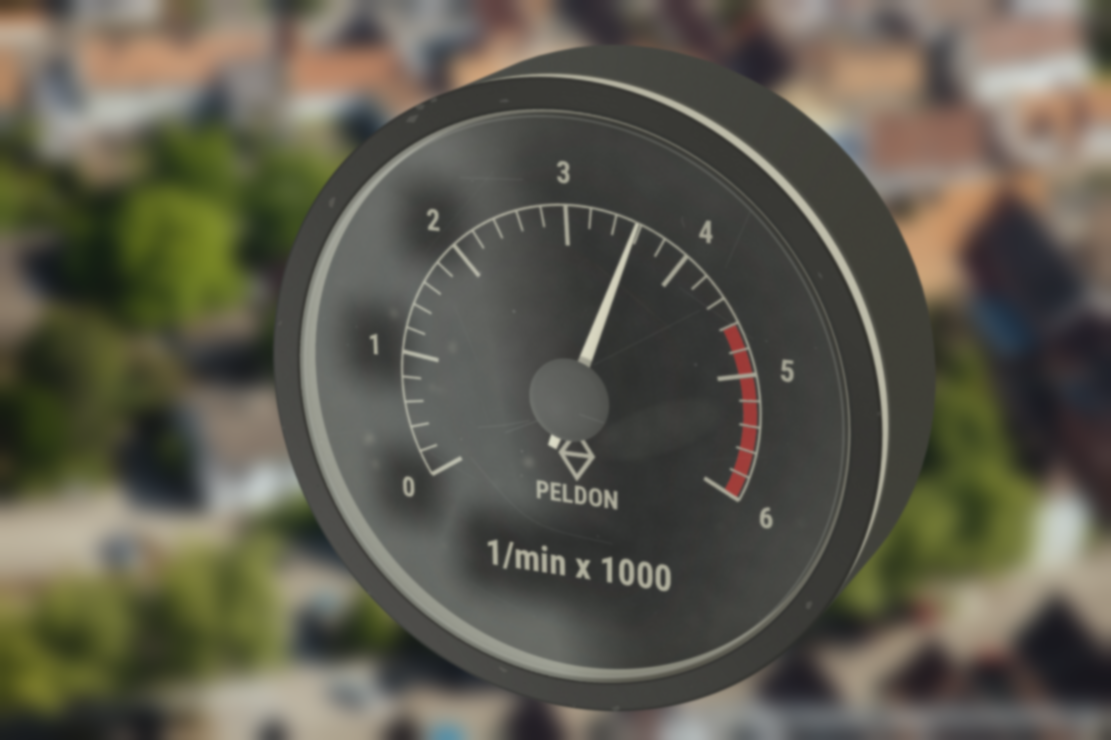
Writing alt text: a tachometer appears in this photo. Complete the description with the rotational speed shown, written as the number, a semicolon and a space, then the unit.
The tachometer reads 3600; rpm
